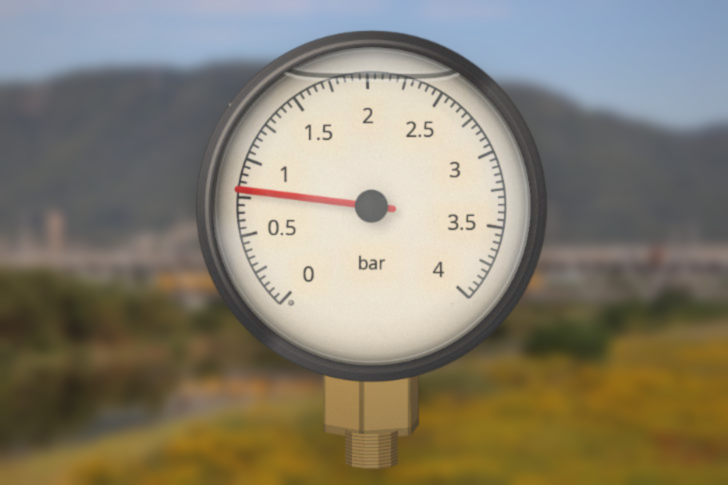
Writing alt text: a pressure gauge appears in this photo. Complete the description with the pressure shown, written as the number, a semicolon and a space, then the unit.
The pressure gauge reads 0.8; bar
